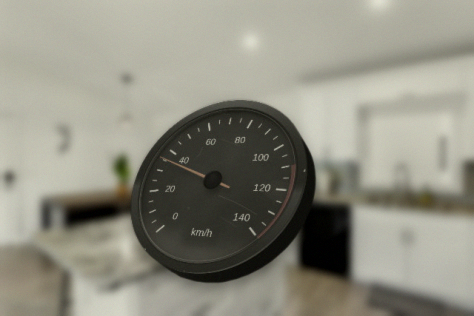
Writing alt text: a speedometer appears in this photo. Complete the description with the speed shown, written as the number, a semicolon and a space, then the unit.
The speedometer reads 35; km/h
